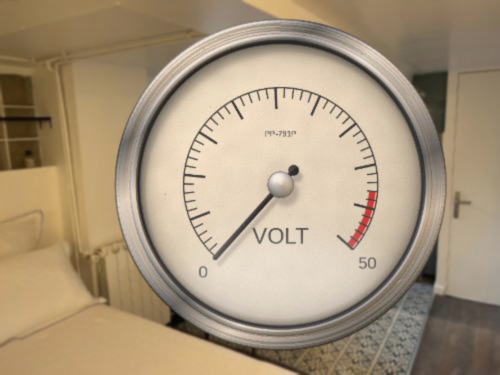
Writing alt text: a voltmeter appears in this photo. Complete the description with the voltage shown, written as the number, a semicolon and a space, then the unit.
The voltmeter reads 0; V
